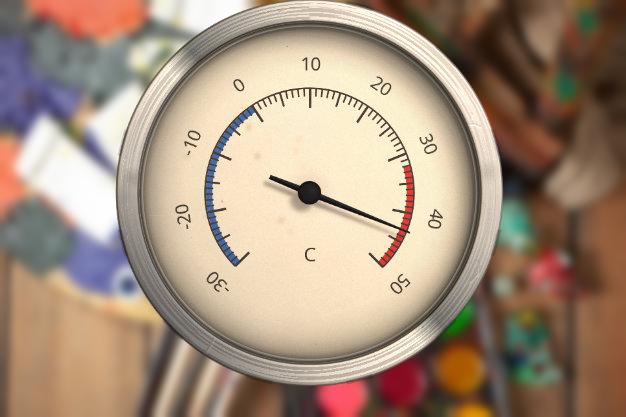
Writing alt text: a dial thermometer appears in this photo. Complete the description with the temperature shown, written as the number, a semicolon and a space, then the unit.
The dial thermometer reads 43; °C
